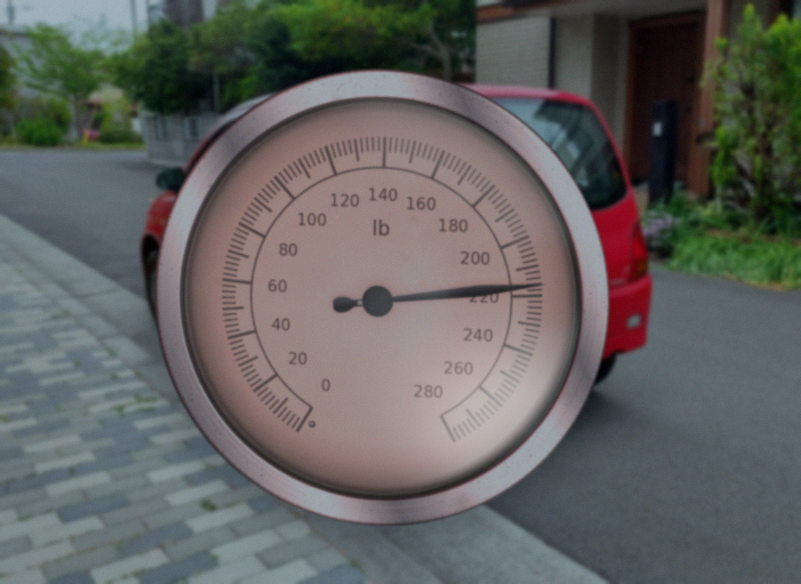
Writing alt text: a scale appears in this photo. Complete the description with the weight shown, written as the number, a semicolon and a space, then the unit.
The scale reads 216; lb
